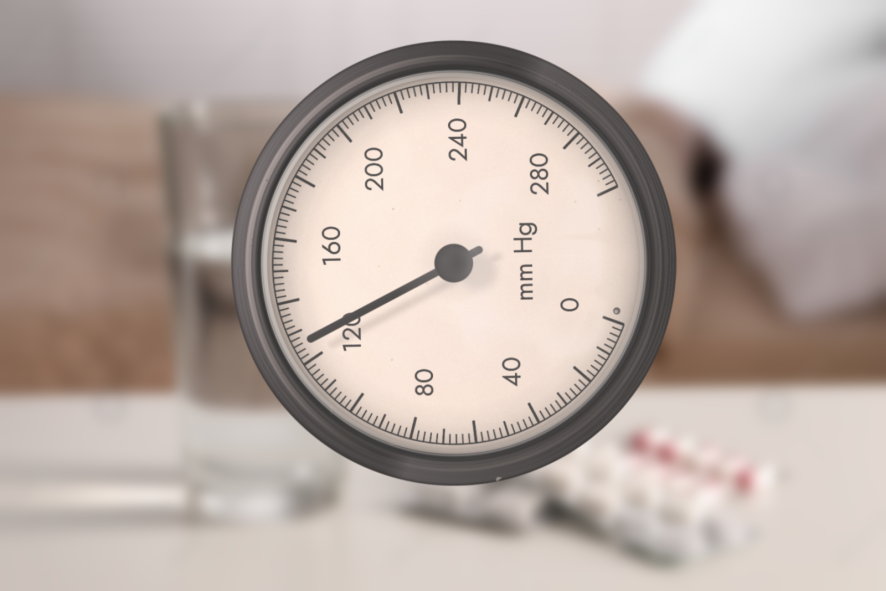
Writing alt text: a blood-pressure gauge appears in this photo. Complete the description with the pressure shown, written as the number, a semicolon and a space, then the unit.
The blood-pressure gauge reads 126; mmHg
